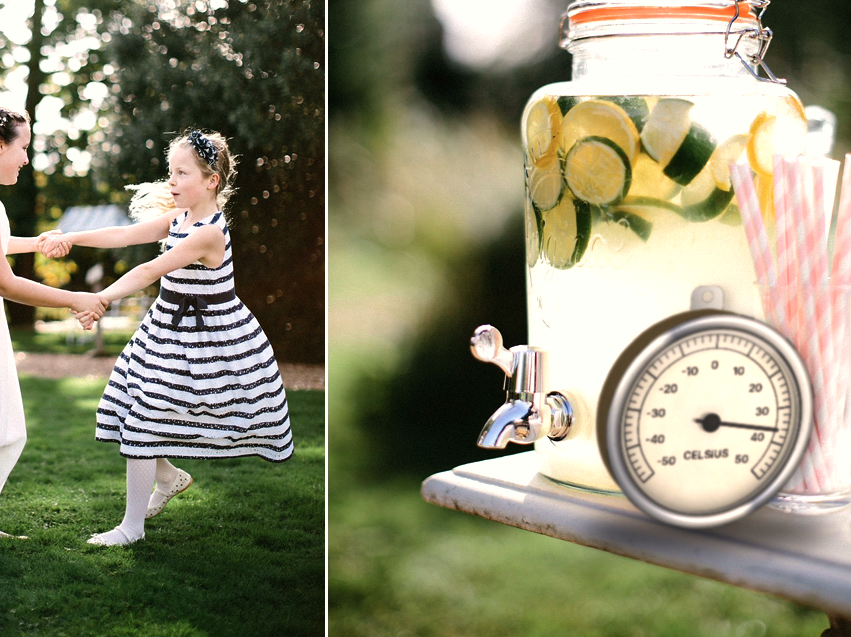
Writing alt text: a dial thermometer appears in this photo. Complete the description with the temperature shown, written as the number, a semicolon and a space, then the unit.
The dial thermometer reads 36; °C
